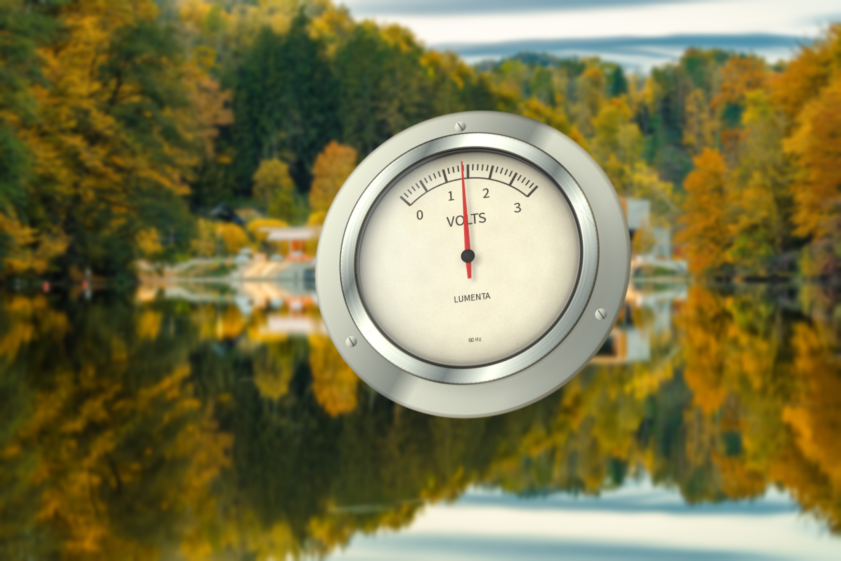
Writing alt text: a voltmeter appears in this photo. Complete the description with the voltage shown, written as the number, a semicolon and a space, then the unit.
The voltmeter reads 1.4; V
